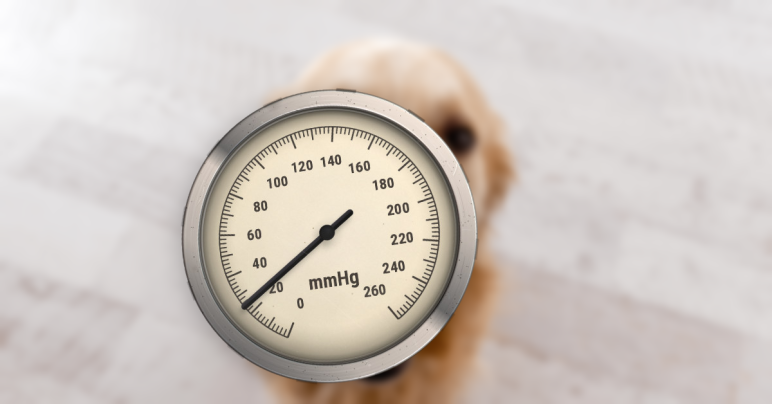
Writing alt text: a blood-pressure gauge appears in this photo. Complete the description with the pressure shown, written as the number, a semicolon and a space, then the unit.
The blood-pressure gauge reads 24; mmHg
